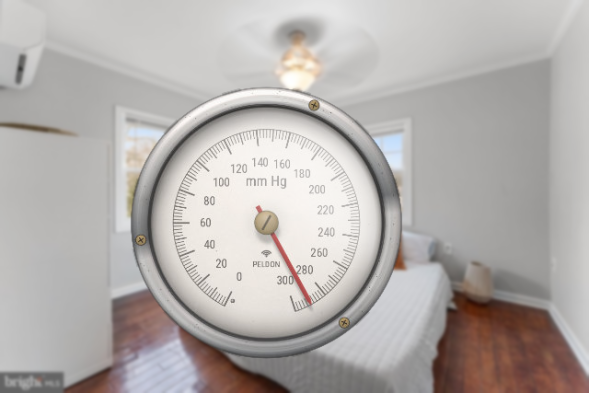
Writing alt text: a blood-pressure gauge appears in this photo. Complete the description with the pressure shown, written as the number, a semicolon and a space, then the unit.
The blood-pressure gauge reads 290; mmHg
